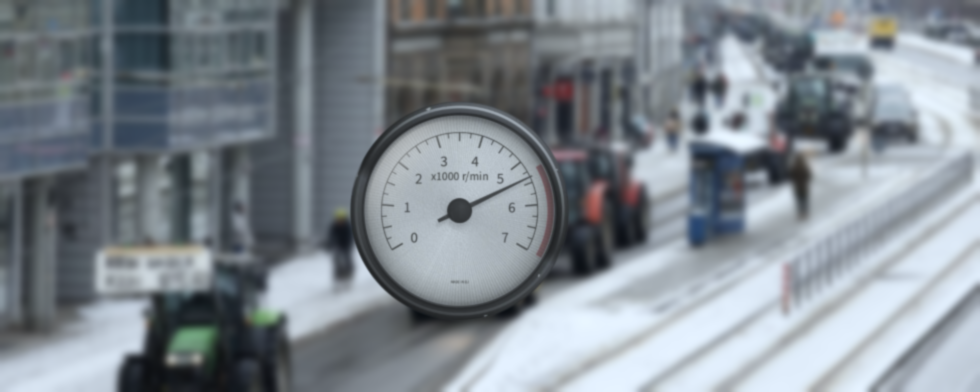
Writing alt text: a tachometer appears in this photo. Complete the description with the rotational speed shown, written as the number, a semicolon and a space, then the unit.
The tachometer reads 5375; rpm
